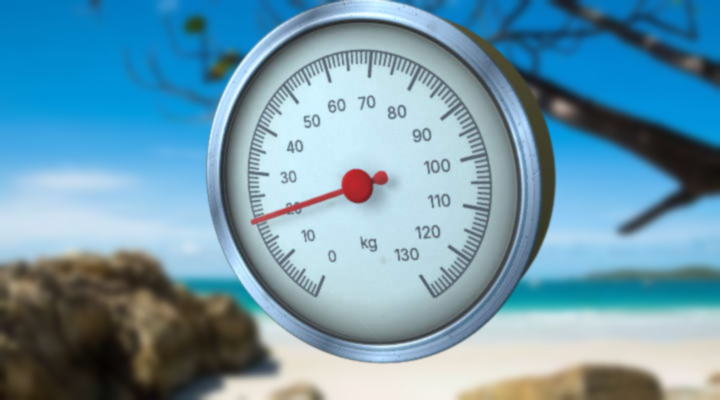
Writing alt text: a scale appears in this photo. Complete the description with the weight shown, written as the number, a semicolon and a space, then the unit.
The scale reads 20; kg
